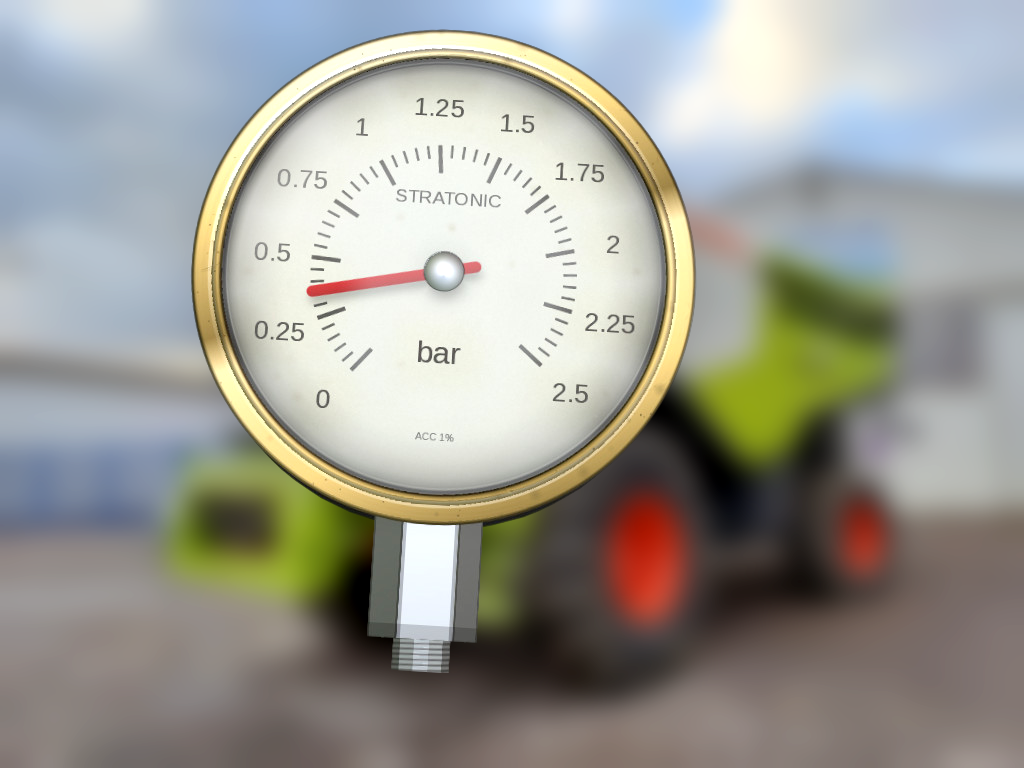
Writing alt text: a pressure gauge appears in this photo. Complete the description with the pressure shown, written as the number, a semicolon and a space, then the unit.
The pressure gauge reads 0.35; bar
